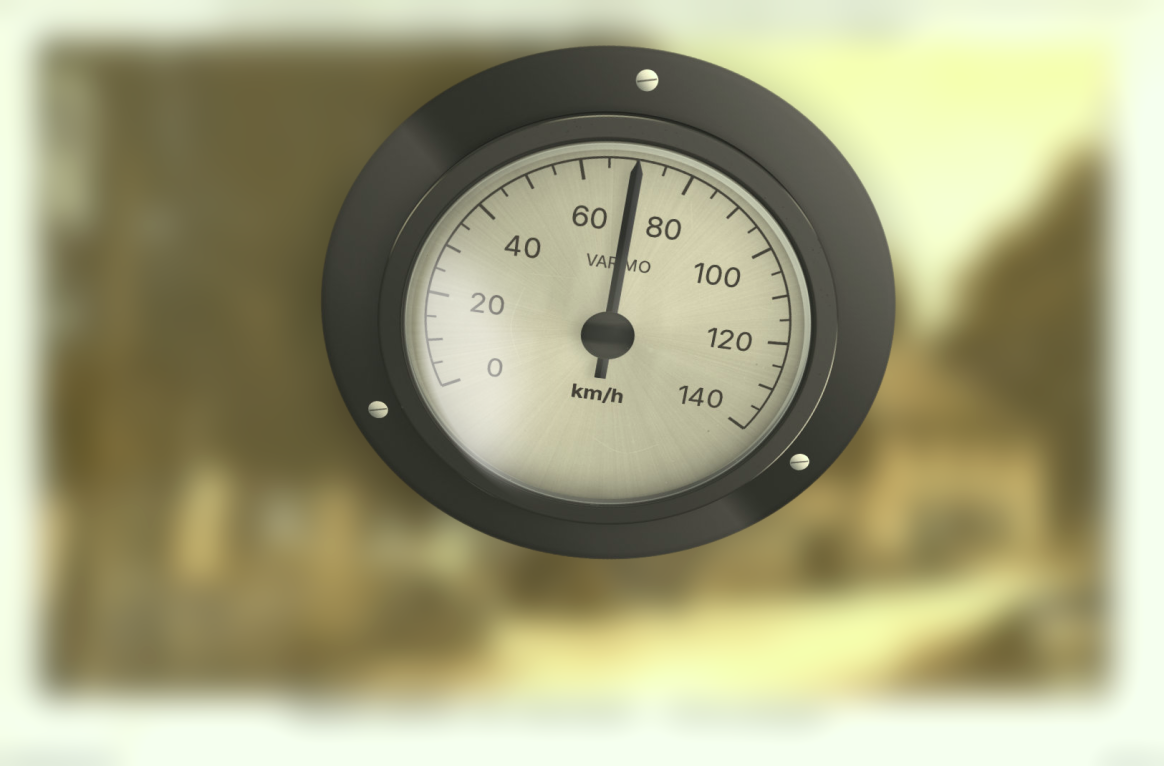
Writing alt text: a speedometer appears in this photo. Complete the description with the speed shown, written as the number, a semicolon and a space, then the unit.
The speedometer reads 70; km/h
